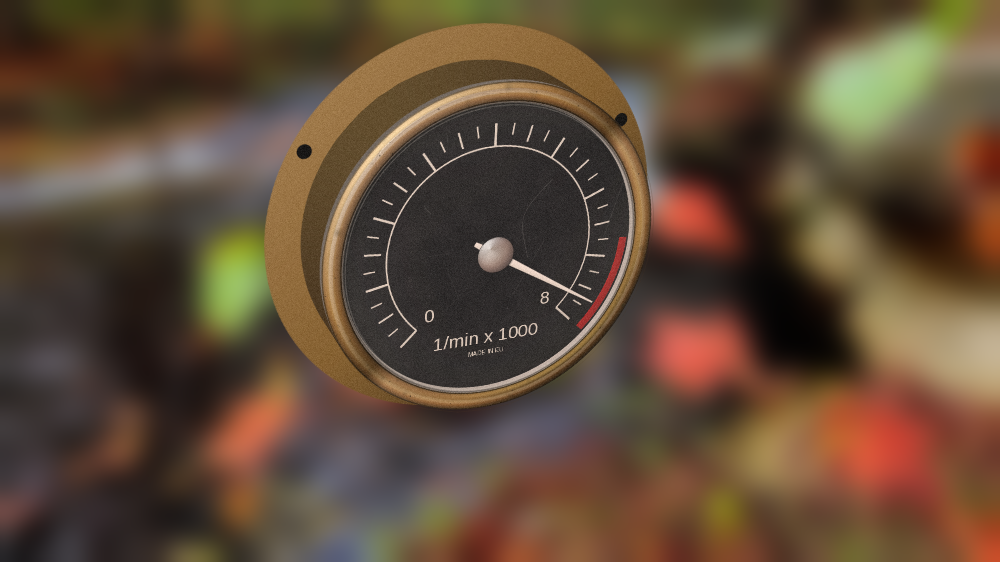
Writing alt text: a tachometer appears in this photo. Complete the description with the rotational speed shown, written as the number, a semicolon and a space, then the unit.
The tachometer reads 7625; rpm
